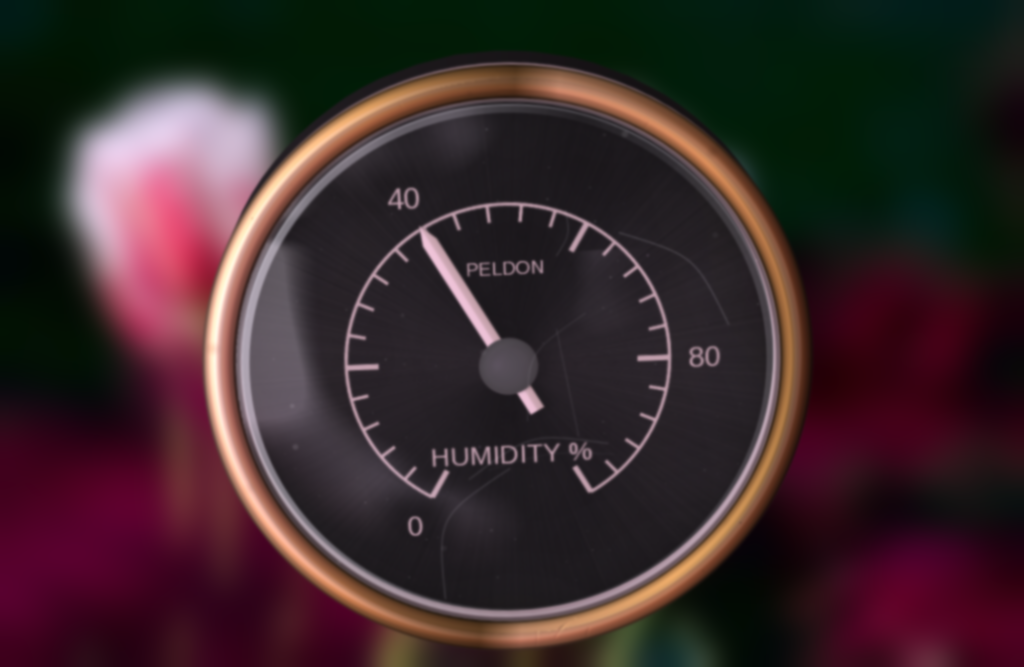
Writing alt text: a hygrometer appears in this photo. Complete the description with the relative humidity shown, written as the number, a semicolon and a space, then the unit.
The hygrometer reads 40; %
